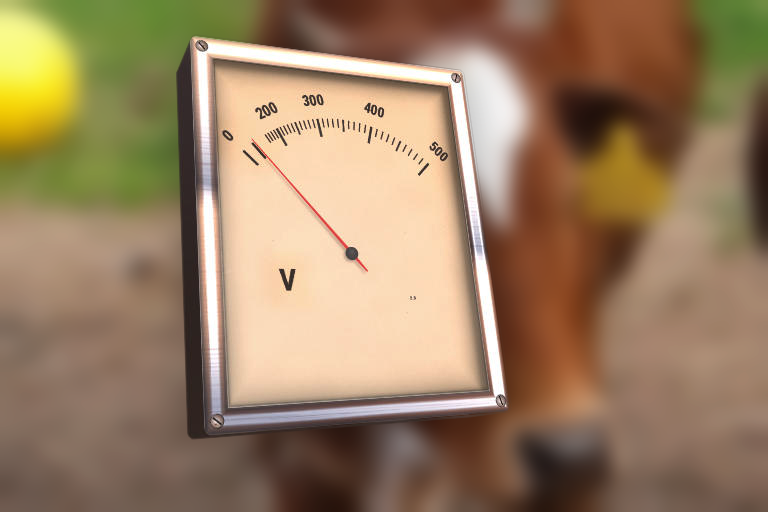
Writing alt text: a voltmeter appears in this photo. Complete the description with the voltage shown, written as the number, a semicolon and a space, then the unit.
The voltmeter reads 100; V
